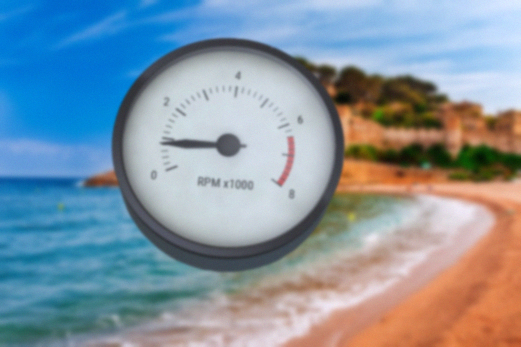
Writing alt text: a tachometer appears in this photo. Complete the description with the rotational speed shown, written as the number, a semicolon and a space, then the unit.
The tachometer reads 800; rpm
